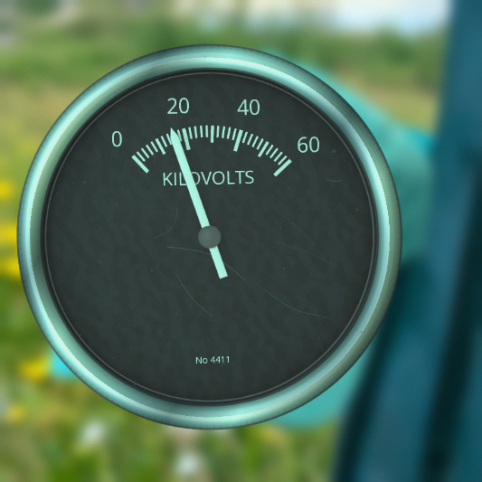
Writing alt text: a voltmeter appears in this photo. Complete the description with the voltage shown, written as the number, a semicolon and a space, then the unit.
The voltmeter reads 16; kV
